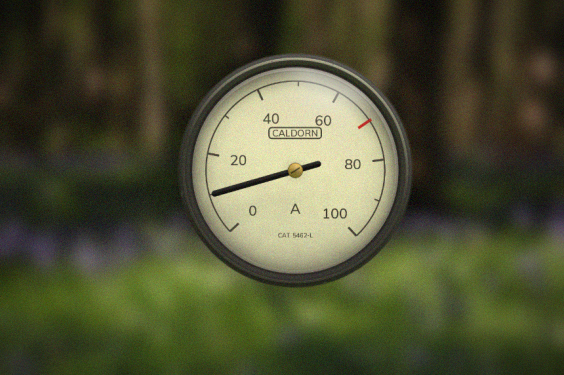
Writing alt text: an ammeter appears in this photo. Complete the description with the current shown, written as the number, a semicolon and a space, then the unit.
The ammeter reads 10; A
